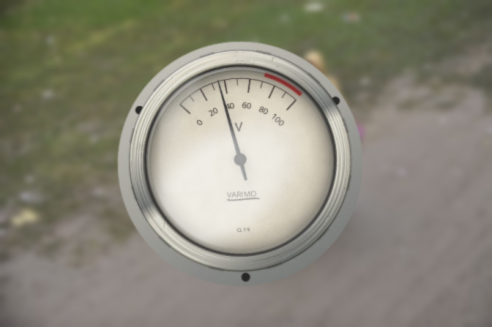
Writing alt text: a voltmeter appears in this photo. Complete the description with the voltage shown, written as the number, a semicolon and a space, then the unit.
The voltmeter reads 35; V
